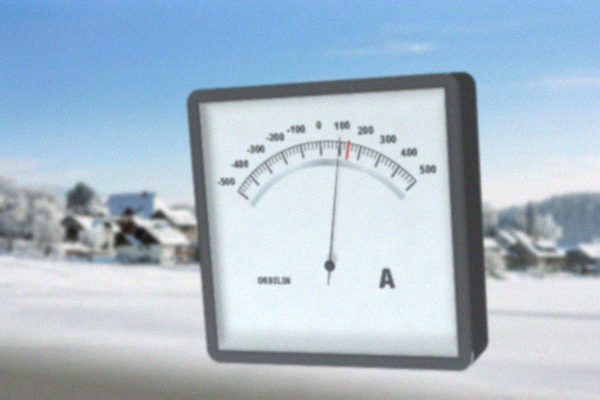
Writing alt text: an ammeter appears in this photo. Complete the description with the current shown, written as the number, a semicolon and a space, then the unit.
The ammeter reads 100; A
